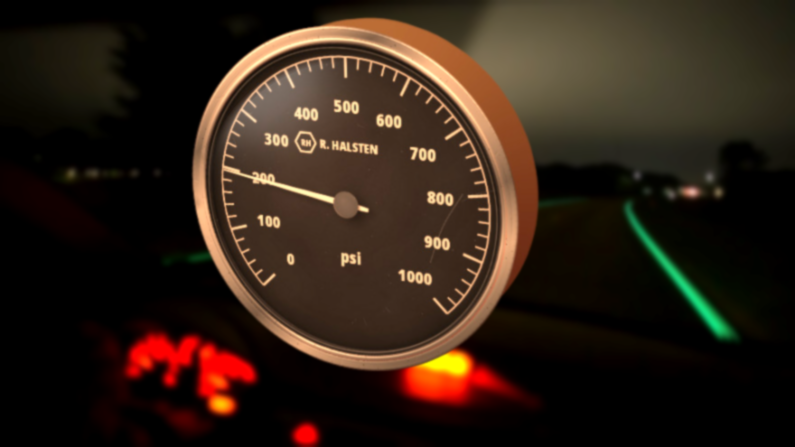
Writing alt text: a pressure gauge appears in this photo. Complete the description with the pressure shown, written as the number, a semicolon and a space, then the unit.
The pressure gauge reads 200; psi
